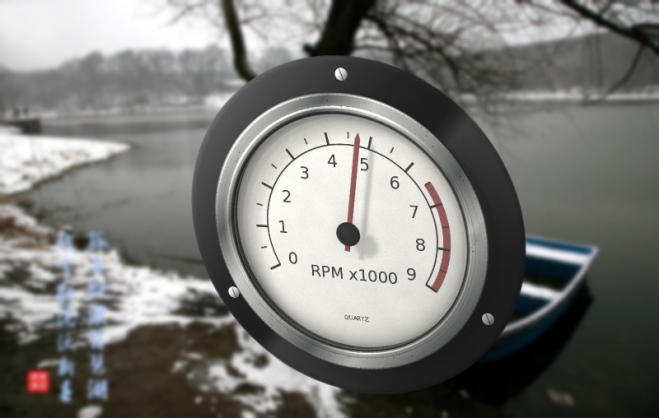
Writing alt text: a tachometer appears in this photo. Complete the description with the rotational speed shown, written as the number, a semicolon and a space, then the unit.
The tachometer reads 4750; rpm
